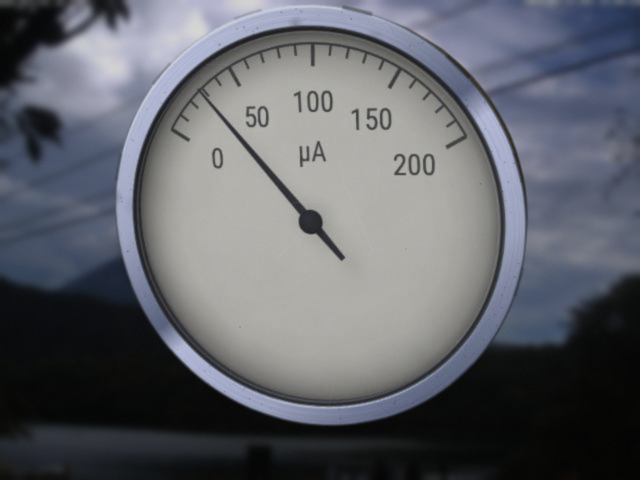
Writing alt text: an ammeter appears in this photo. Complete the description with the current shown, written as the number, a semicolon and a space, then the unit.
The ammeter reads 30; µA
